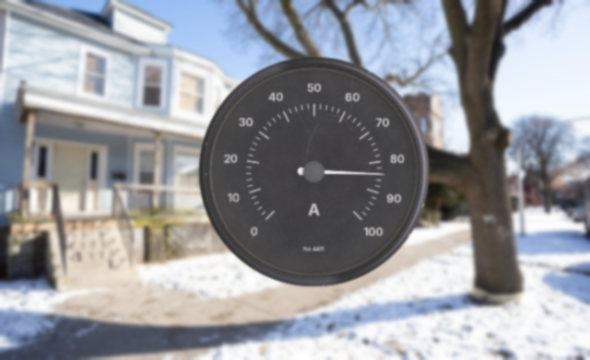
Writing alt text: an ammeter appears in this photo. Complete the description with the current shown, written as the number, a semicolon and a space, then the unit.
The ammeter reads 84; A
